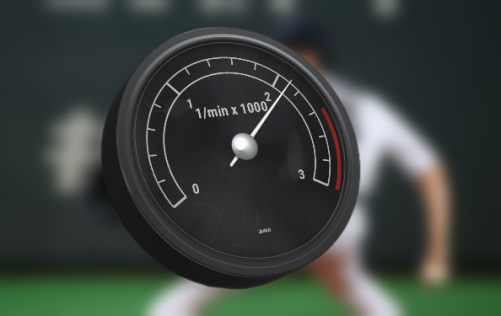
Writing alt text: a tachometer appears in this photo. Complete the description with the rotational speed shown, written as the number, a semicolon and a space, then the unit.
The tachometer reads 2100; rpm
